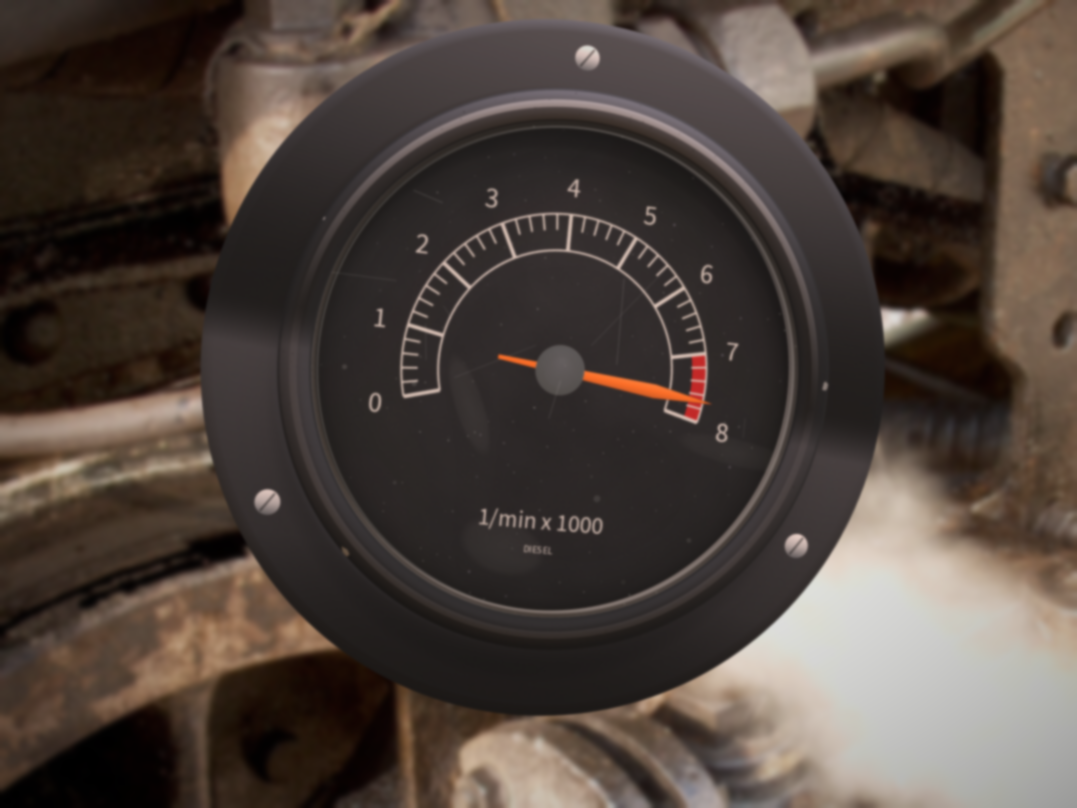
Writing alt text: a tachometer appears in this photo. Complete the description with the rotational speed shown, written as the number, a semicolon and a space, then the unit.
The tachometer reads 7700; rpm
